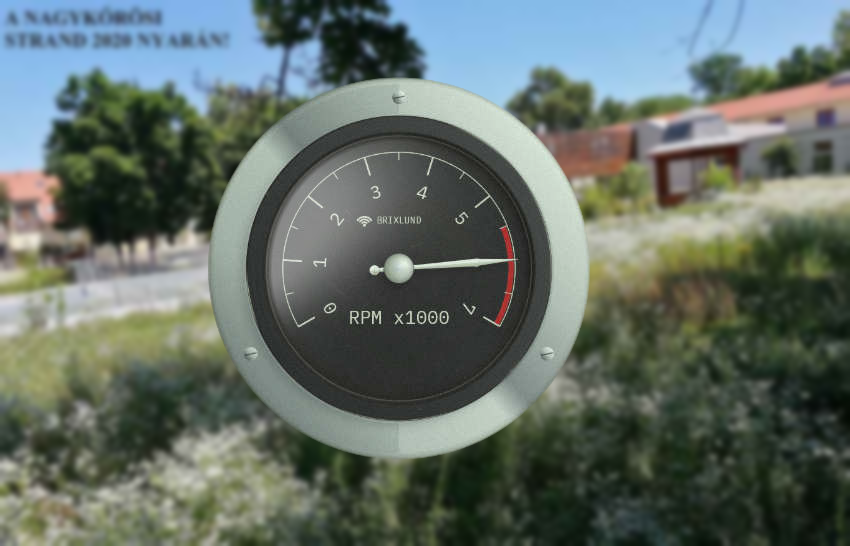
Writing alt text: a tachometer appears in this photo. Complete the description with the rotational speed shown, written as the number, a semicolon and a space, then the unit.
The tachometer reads 6000; rpm
